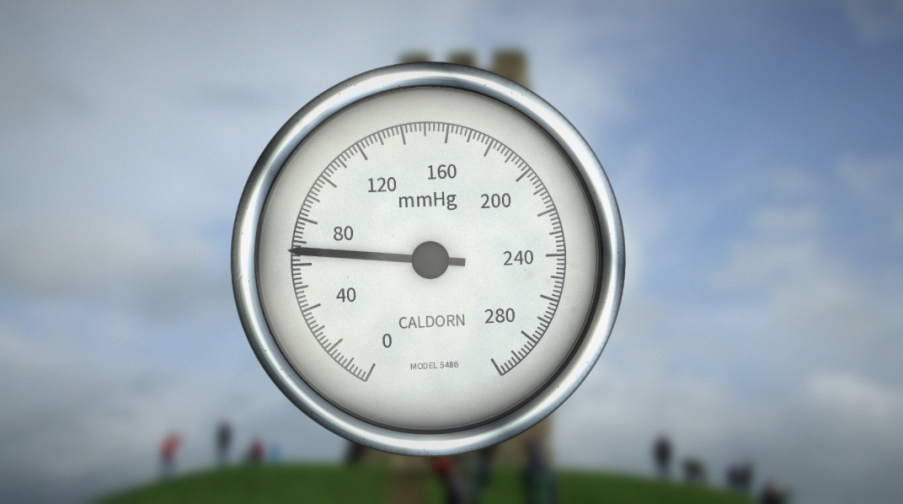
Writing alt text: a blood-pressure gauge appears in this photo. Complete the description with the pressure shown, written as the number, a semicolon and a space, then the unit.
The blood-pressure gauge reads 66; mmHg
